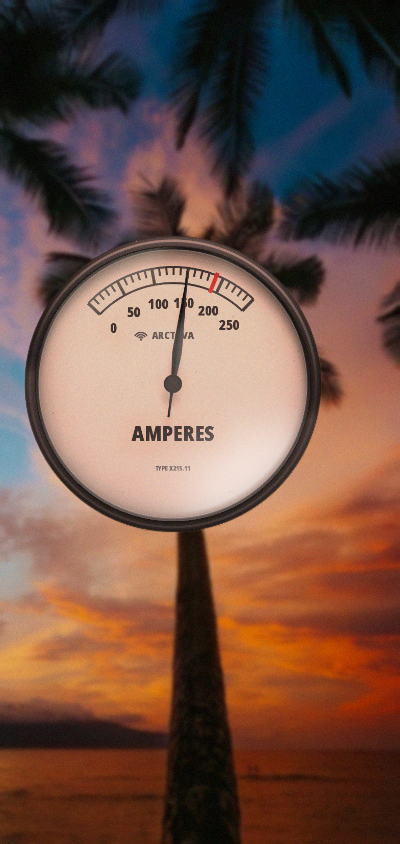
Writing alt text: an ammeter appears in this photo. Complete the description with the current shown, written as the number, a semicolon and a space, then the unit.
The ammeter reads 150; A
